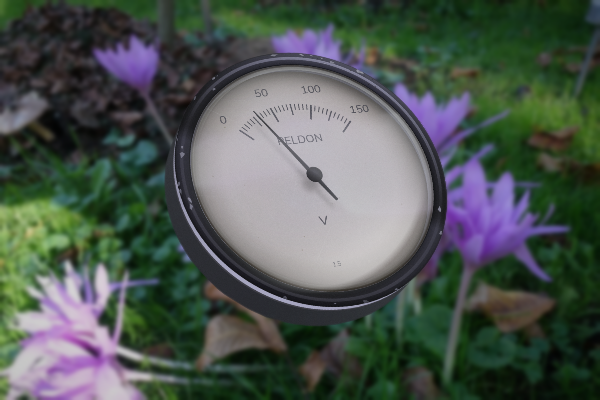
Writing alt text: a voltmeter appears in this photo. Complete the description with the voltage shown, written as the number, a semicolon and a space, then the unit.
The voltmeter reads 25; V
